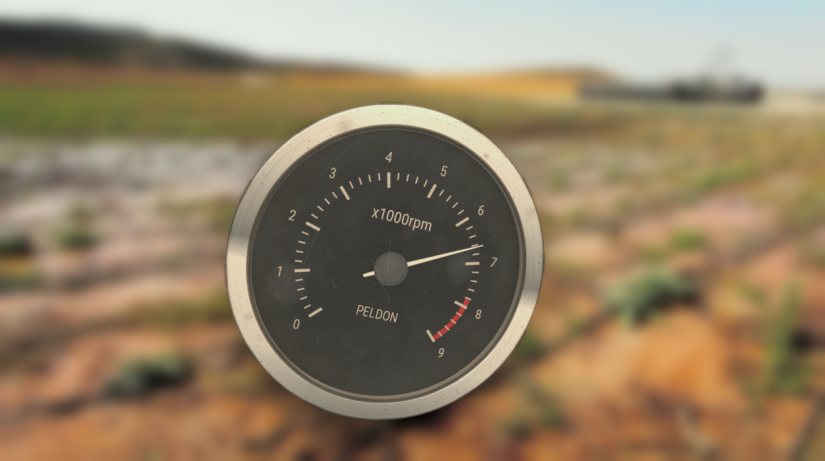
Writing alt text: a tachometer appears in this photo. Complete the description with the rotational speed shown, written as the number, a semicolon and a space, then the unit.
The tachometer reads 6600; rpm
